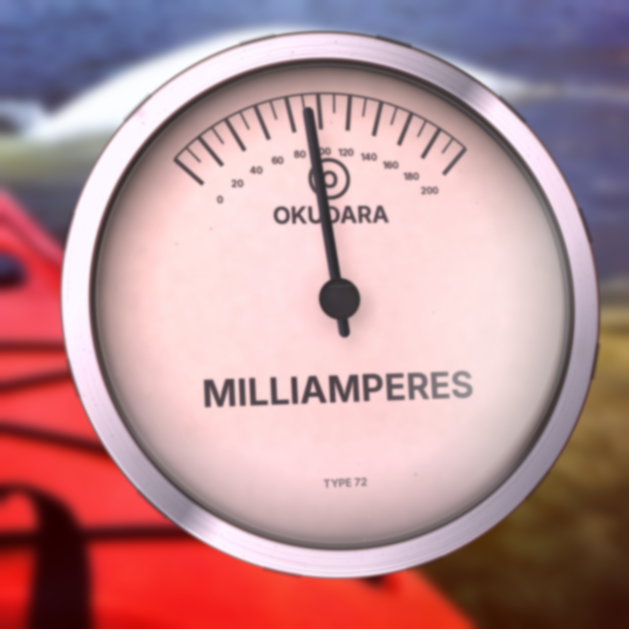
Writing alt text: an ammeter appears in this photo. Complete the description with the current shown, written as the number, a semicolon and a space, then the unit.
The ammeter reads 90; mA
